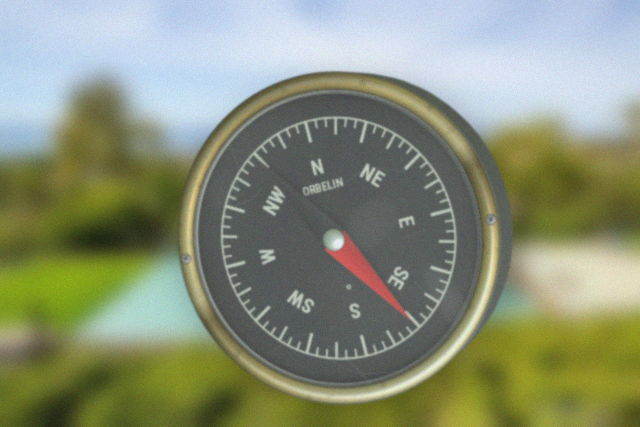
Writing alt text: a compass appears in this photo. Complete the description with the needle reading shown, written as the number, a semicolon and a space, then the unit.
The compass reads 150; °
